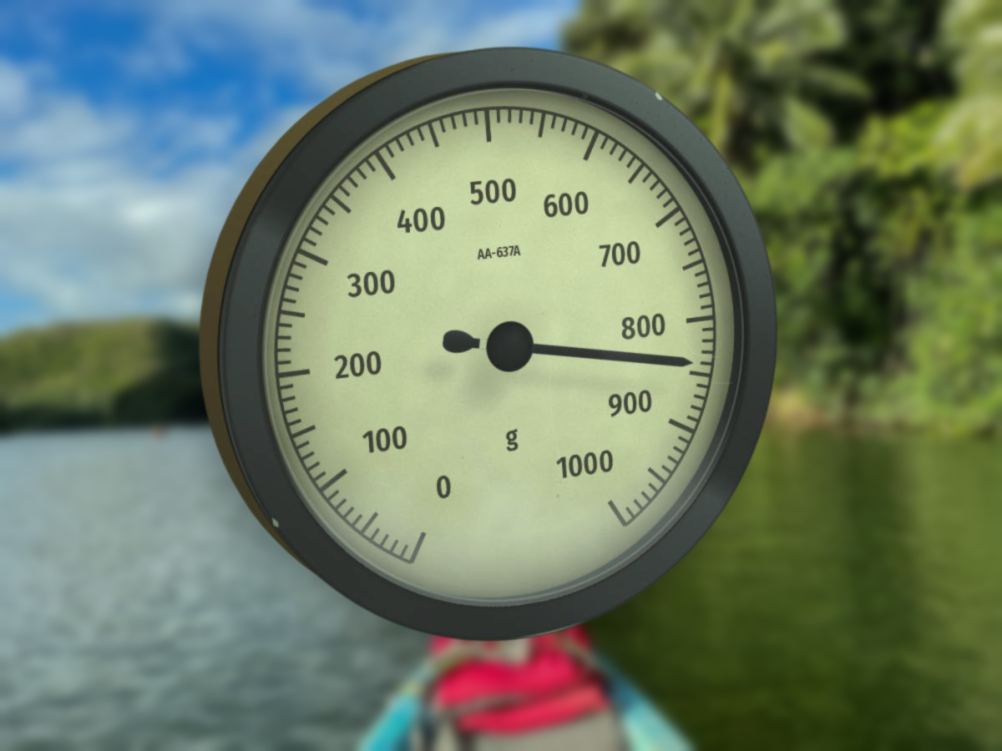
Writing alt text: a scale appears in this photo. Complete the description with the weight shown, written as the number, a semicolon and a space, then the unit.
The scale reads 840; g
